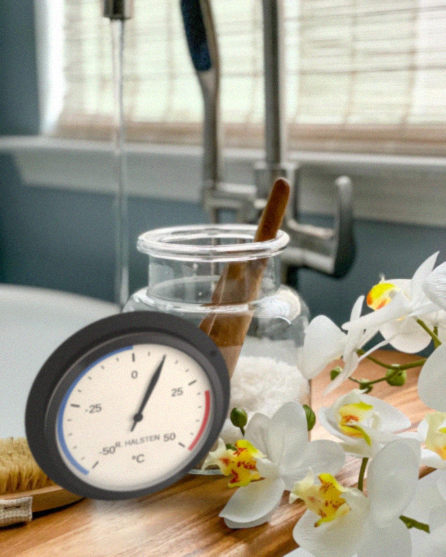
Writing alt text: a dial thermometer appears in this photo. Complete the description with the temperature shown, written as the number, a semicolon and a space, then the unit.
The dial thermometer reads 10; °C
